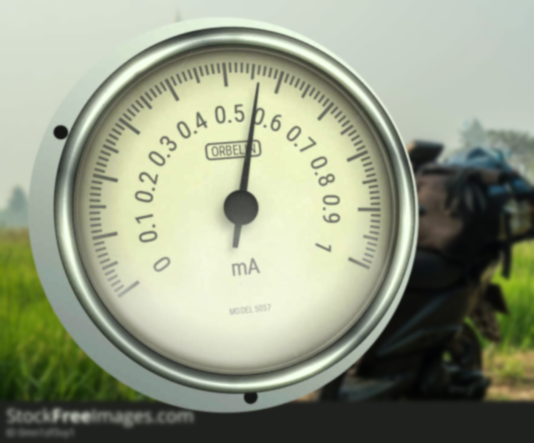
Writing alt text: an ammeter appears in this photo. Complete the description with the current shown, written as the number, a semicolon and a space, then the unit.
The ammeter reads 0.56; mA
